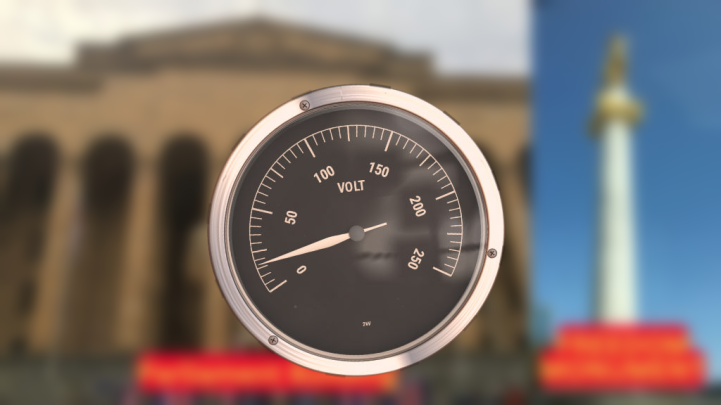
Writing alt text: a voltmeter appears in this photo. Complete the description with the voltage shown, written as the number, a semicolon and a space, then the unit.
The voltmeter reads 17.5; V
